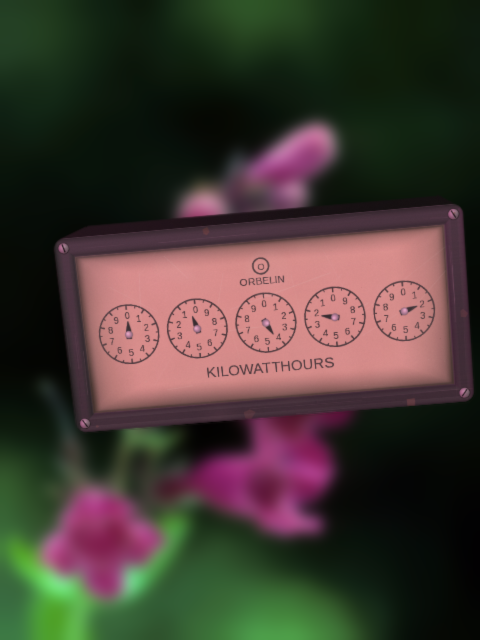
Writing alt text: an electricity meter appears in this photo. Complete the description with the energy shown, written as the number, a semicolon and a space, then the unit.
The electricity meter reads 422; kWh
